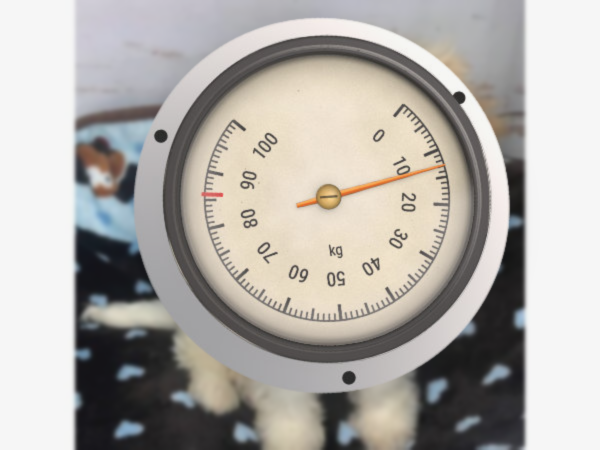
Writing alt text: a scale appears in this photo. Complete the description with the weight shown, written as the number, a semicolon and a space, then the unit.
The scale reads 13; kg
